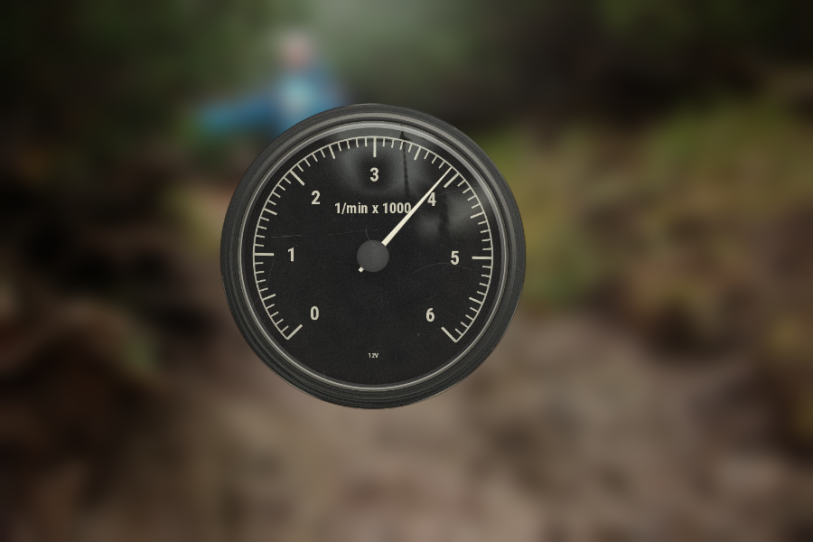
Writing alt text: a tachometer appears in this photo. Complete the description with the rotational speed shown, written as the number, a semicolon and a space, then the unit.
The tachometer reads 3900; rpm
